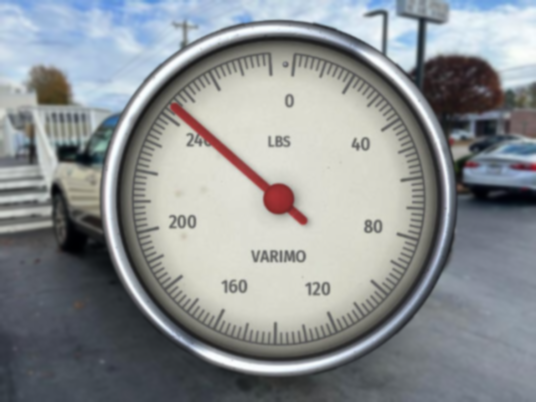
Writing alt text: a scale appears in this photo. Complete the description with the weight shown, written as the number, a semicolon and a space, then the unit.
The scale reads 244; lb
